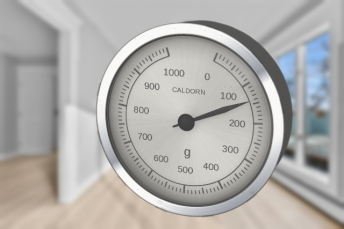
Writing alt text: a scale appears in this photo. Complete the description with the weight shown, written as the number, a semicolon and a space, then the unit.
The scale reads 140; g
